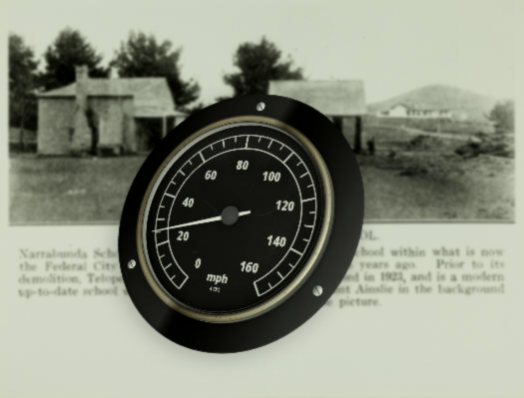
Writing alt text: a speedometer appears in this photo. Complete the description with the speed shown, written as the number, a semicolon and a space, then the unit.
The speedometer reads 25; mph
